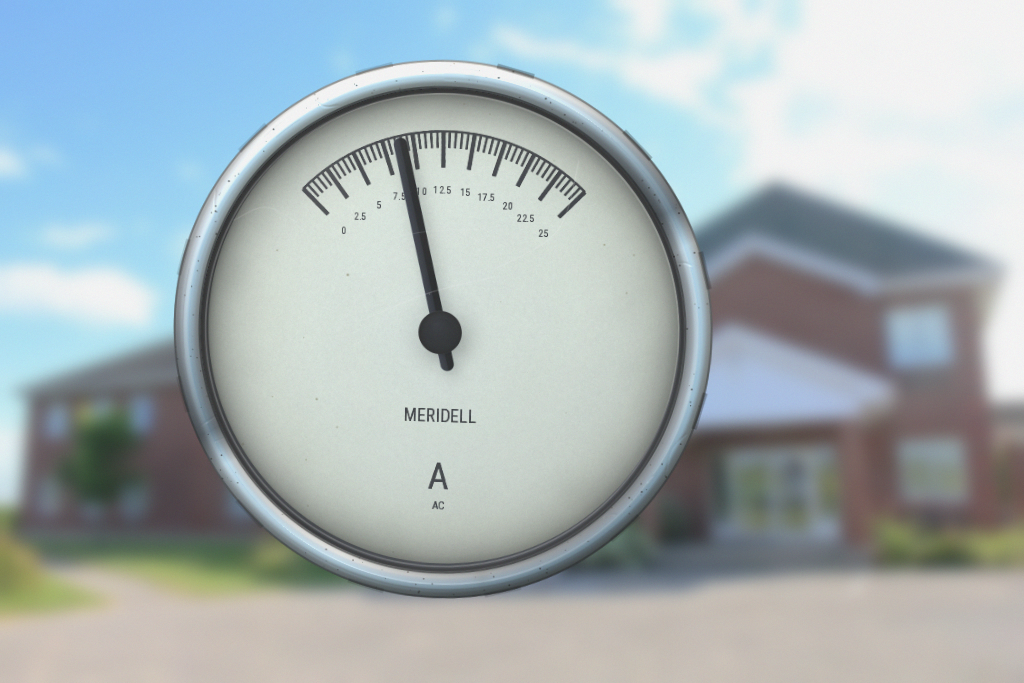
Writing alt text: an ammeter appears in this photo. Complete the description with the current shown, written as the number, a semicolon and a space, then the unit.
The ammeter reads 9; A
